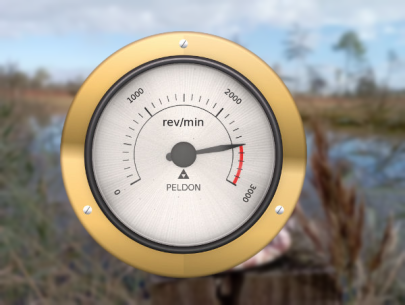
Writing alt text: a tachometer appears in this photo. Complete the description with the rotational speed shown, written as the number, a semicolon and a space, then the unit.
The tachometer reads 2500; rpm
